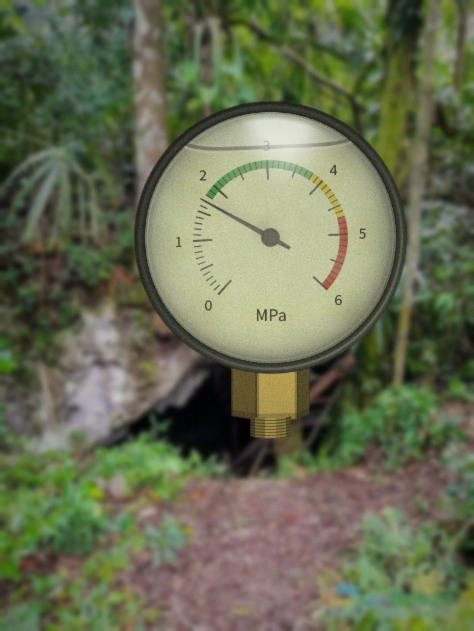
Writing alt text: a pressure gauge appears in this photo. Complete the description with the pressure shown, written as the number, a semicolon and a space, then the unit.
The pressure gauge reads 1.7; MPa
